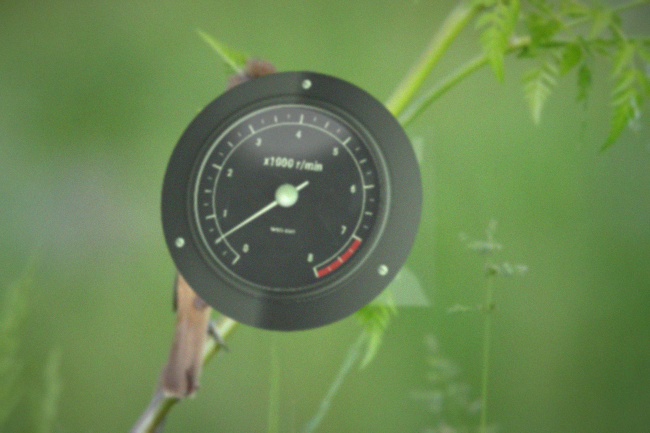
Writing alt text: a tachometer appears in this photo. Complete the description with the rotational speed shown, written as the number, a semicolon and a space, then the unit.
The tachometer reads 500; rpm
